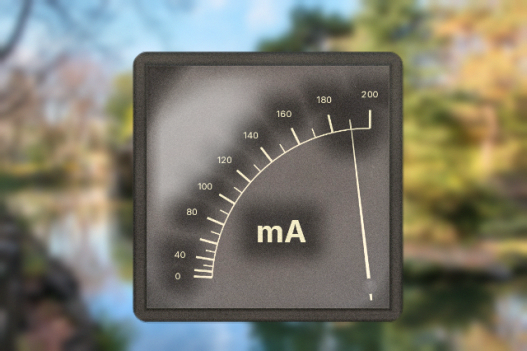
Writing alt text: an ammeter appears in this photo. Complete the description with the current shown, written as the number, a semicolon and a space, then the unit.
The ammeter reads 190; mA
